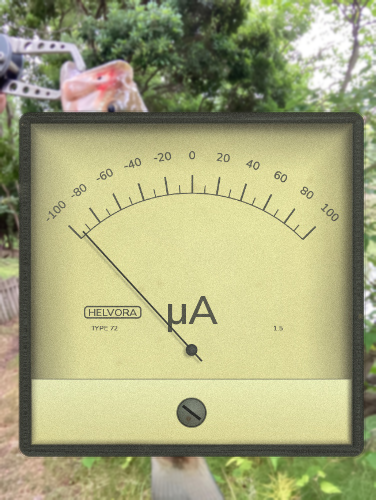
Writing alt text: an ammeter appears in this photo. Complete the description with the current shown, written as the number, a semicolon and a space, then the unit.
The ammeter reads -95; µA
